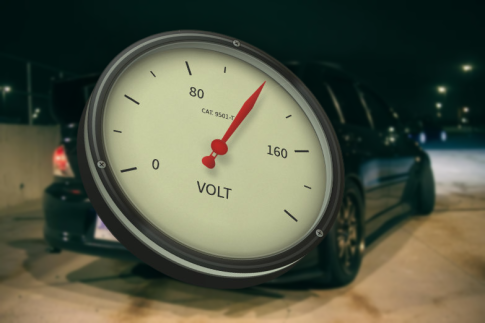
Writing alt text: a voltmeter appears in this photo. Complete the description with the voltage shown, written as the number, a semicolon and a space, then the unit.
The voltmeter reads 120; V
